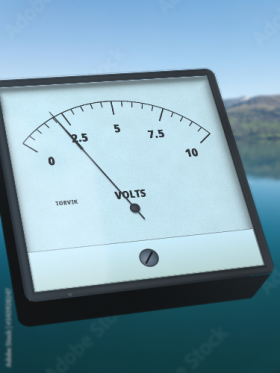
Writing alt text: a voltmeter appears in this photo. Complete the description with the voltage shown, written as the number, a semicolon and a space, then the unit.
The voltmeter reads 2; V
